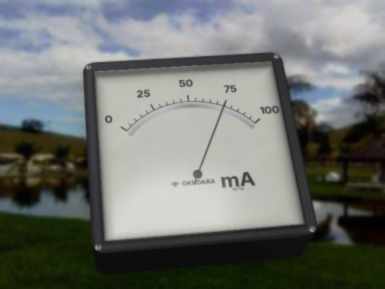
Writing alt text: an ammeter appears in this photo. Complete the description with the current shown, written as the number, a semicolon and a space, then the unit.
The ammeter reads 75; mA
